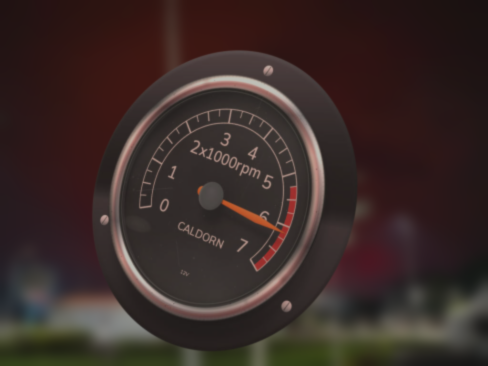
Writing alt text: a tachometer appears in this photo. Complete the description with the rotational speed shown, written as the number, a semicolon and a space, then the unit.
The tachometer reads 6125; rpm
